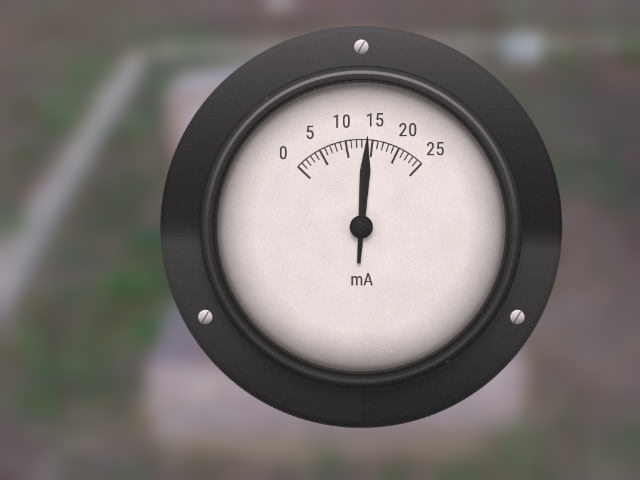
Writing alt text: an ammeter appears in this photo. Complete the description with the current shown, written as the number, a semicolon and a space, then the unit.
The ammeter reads 14; mA
